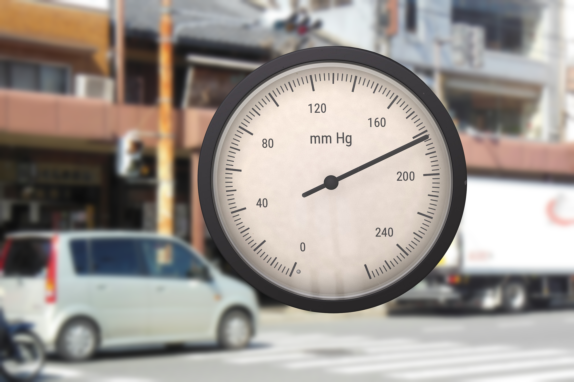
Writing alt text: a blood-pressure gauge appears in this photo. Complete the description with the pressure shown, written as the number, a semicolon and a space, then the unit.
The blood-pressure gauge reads 182; mmHg
